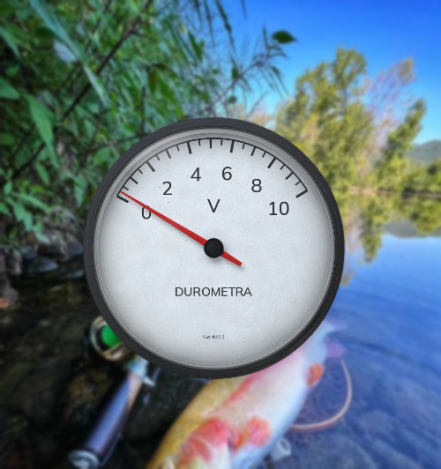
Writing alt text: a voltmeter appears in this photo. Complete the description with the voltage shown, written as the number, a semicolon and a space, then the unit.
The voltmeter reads 0.25; V
